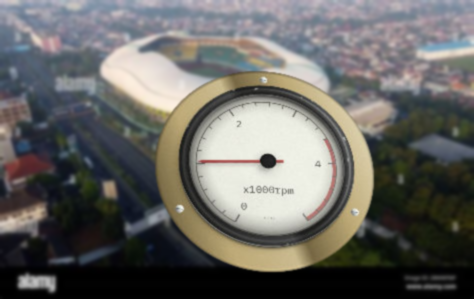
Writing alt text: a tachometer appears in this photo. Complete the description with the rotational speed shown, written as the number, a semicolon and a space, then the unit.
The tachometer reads 1000; rpm
